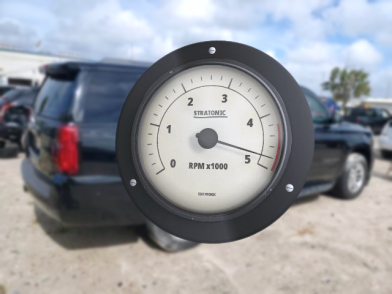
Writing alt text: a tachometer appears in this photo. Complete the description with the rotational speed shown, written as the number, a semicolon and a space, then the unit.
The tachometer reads 4800; rpm
